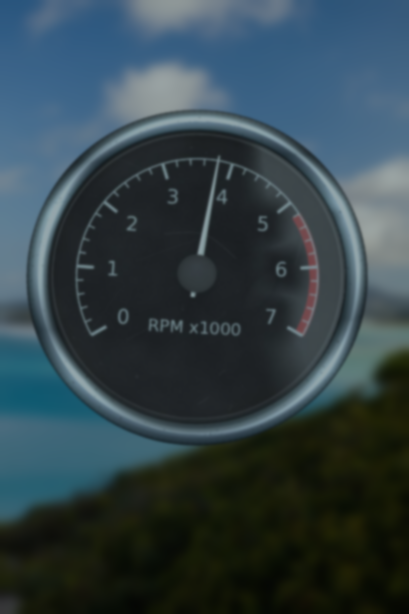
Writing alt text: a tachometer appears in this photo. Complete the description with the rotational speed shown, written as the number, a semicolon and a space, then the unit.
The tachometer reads 3800; rpm
